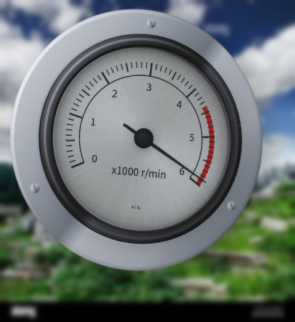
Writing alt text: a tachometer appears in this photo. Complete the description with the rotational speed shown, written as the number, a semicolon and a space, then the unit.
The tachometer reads 5900; rpm
